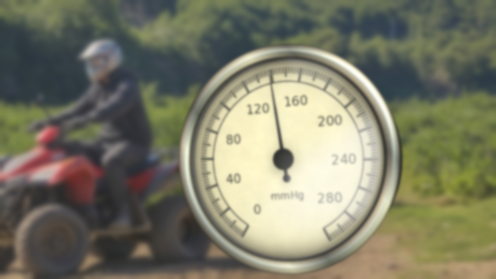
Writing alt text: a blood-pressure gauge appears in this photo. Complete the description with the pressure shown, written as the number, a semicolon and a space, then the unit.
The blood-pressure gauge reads 140; mmHg
